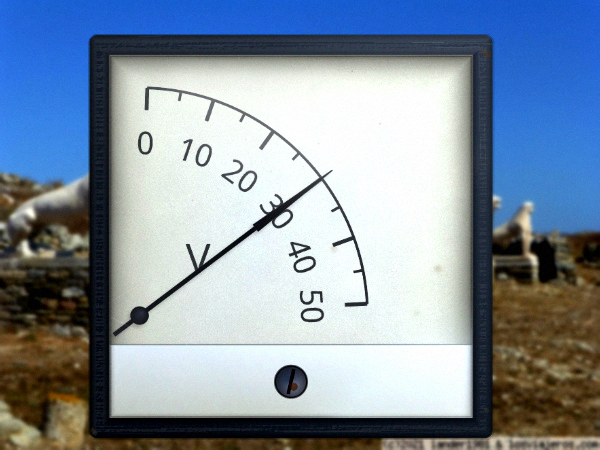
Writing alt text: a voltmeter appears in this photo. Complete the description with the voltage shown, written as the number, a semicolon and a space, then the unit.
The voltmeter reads 30; V
